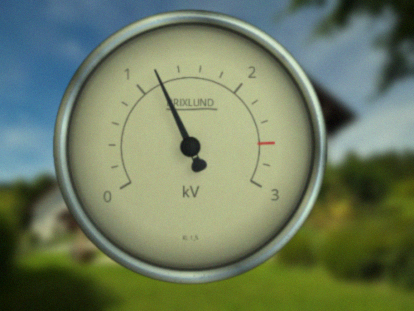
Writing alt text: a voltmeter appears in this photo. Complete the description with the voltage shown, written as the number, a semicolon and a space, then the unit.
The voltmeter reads 1.2; kV
